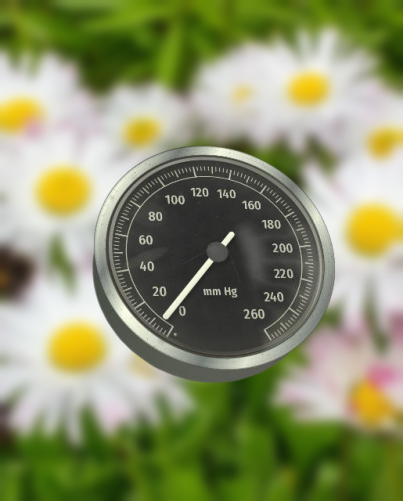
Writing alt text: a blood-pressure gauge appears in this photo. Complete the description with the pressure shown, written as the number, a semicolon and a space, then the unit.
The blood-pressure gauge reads 6; mmHg
